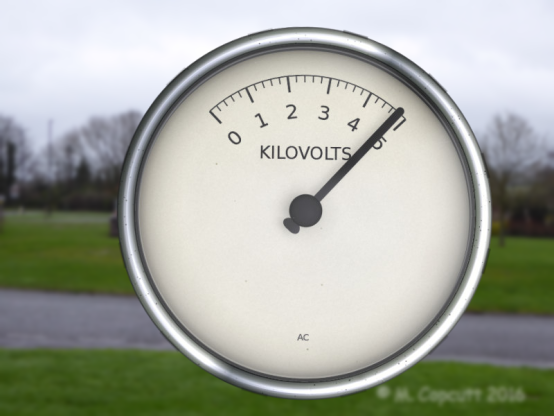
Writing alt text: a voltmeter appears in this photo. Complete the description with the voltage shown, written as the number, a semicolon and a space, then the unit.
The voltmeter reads 4.8; kV
